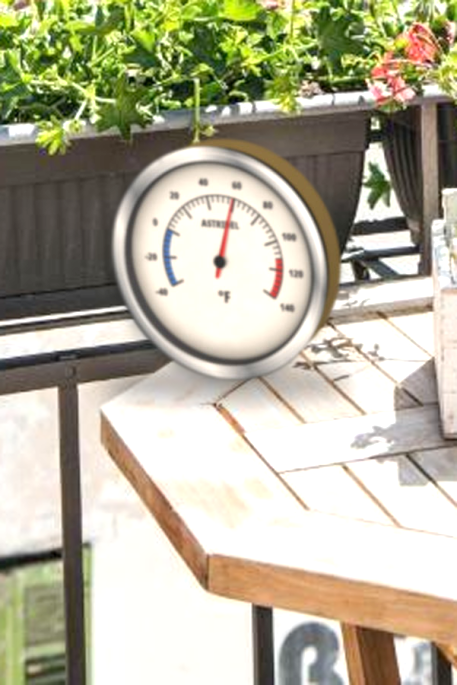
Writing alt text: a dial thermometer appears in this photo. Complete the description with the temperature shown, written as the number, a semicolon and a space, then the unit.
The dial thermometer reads 60; °F
